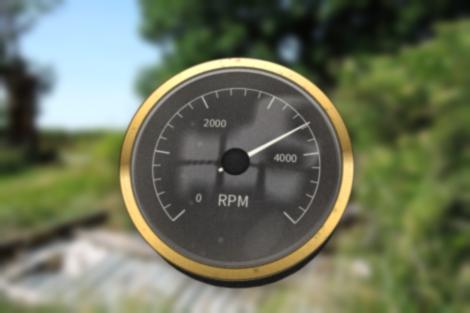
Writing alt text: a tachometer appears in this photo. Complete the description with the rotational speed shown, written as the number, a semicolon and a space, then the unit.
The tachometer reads 3600; rpm
